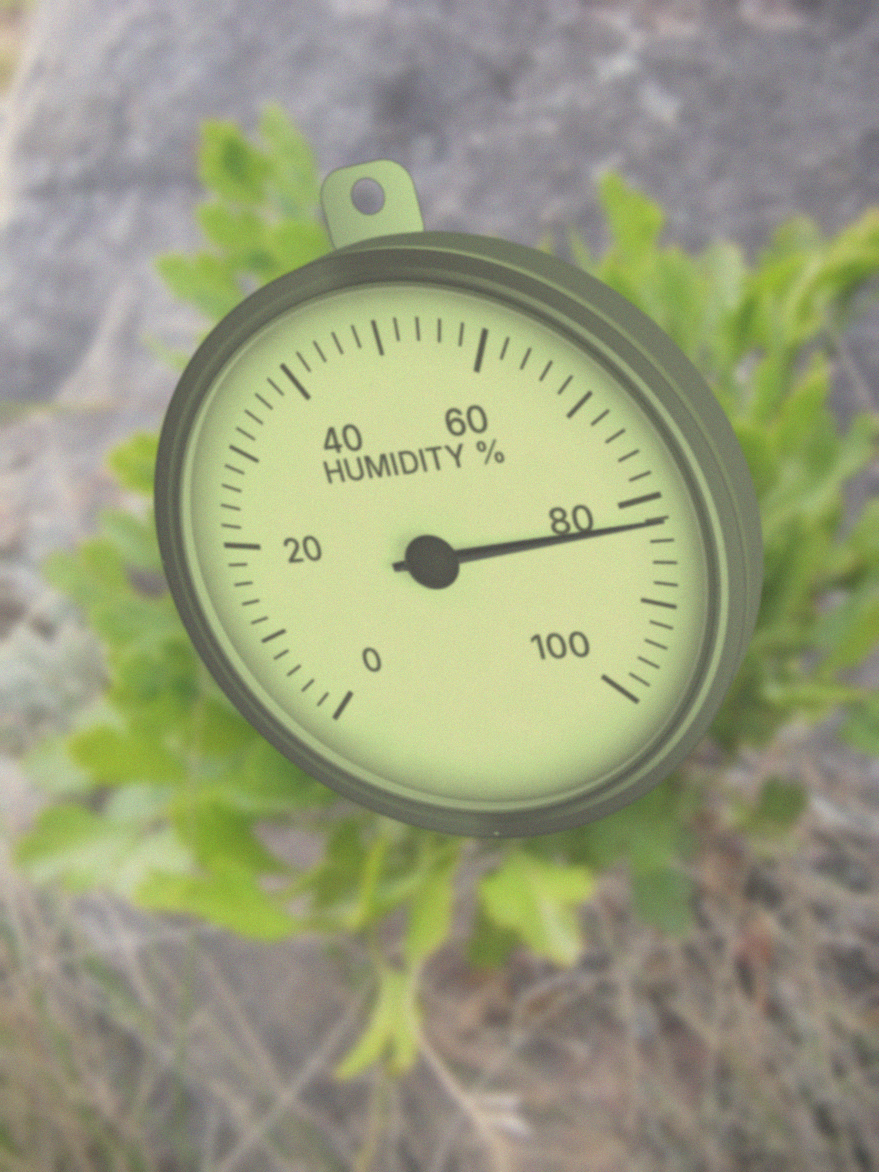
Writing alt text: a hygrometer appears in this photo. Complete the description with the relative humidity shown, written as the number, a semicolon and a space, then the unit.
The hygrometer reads 82; %
